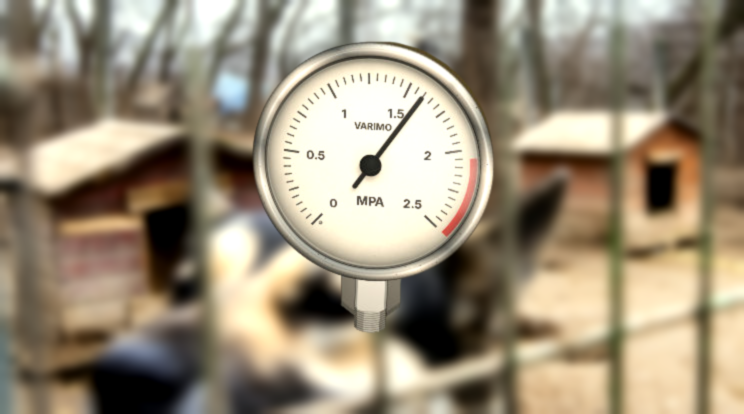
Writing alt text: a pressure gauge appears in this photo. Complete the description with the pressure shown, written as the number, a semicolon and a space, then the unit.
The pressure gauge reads 1.6; MPa
